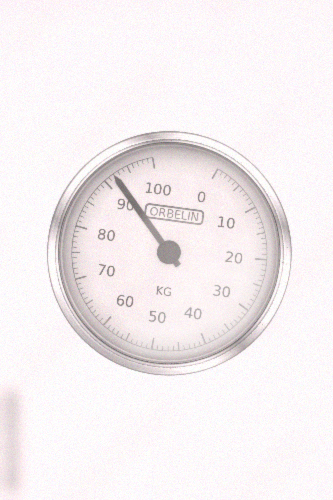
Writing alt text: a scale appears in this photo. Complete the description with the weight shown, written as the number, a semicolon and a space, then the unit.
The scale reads 92; kg
